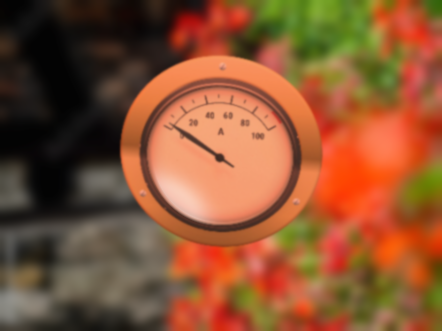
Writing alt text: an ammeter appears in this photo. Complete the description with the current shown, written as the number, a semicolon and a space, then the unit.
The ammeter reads 5; A
